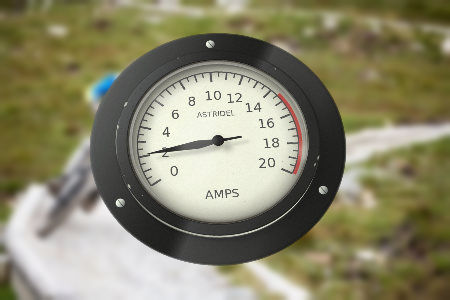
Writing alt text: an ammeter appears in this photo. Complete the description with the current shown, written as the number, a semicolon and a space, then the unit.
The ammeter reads 2; A
